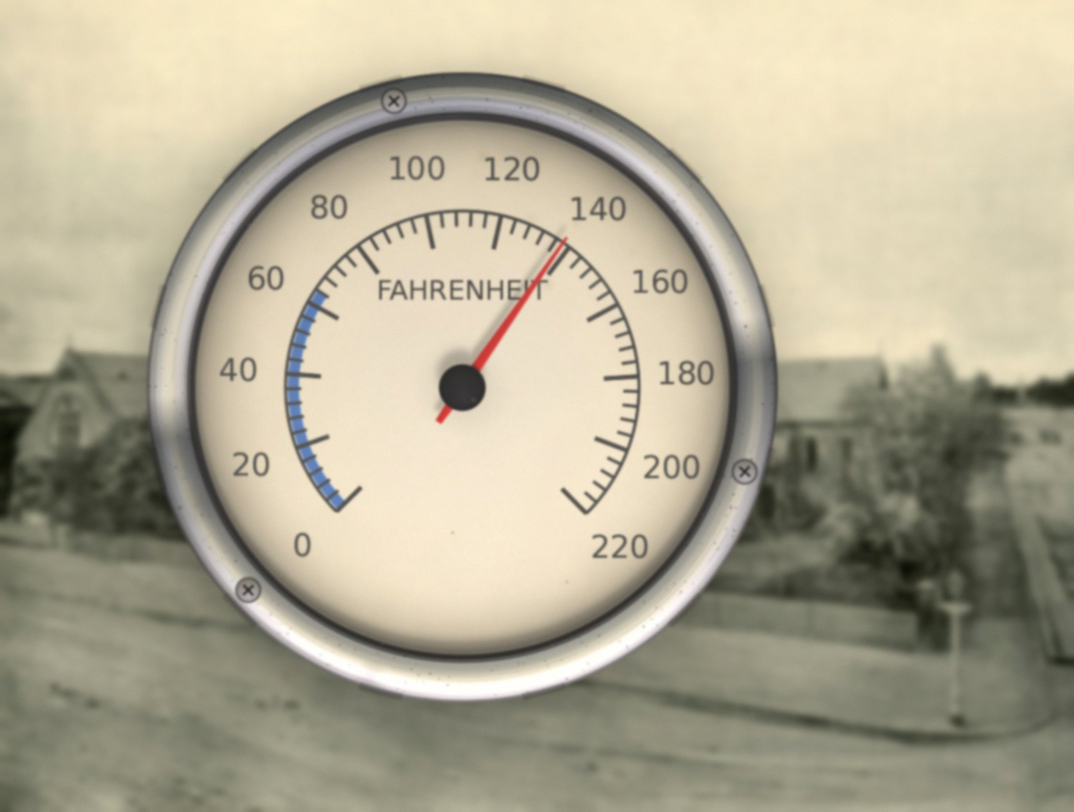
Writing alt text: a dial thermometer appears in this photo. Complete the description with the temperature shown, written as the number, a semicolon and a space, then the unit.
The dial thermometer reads 138; °F
